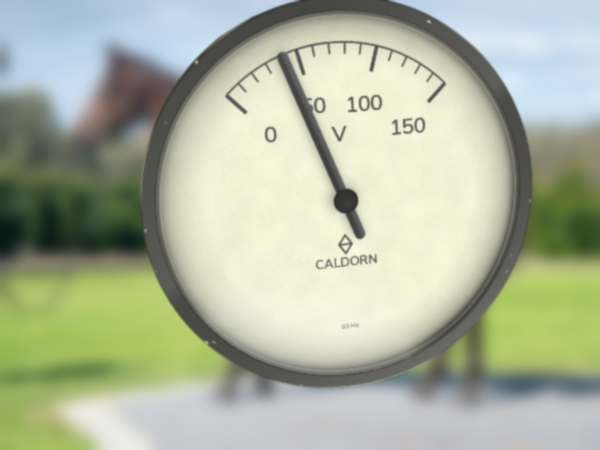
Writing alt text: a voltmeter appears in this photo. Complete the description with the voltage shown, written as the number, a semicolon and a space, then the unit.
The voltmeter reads 40; V
